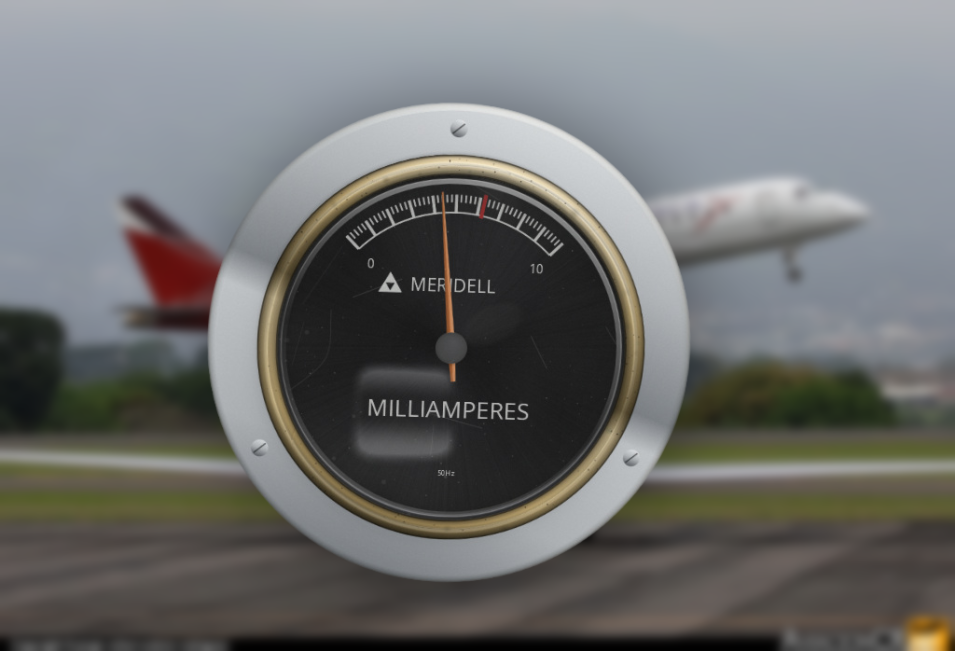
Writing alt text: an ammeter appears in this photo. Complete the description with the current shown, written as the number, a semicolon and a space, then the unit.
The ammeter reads 4.4; mA
